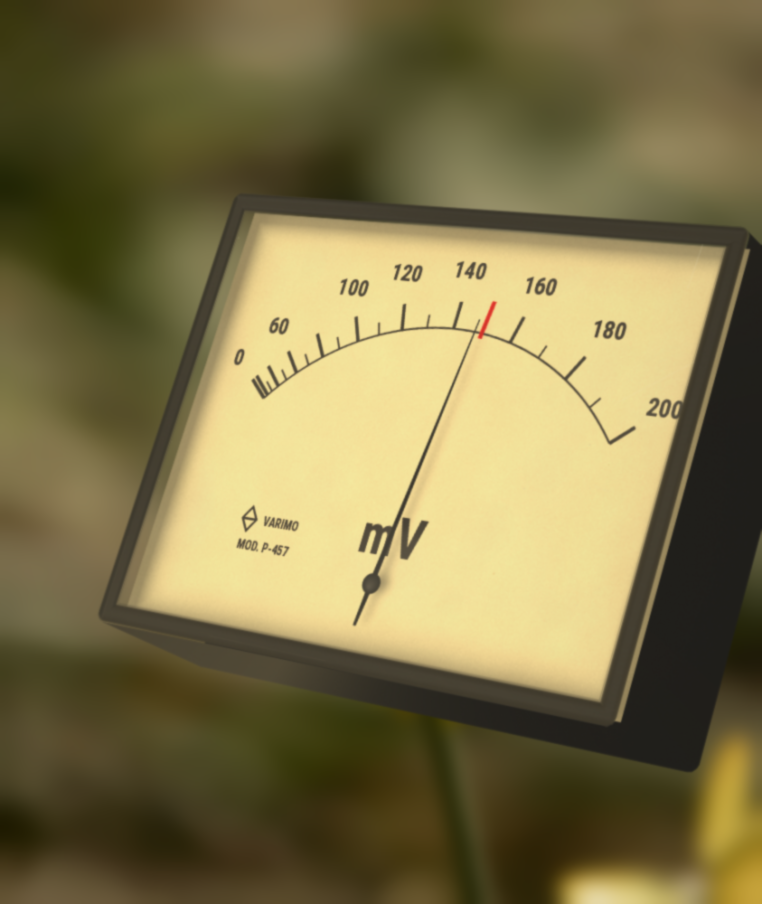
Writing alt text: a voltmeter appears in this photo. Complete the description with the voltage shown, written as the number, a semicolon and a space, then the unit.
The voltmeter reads 150; mV
